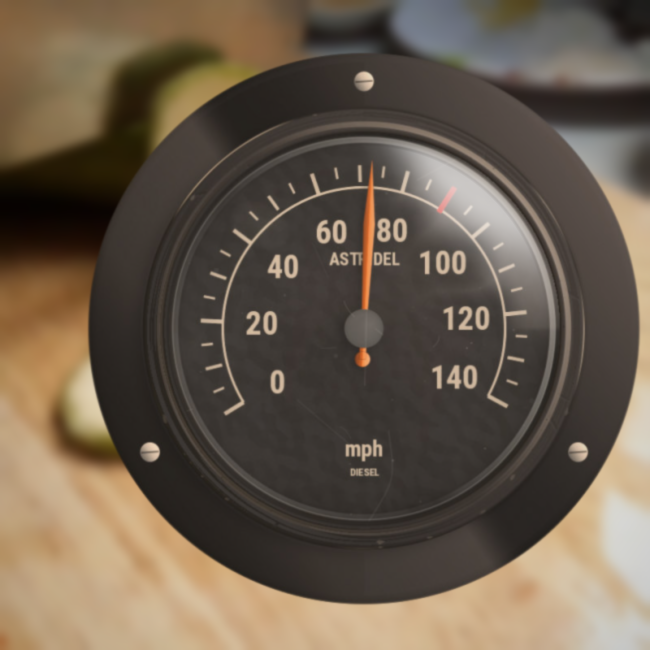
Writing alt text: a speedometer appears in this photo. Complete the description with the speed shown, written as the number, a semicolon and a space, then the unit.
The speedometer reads 72.5; mph
